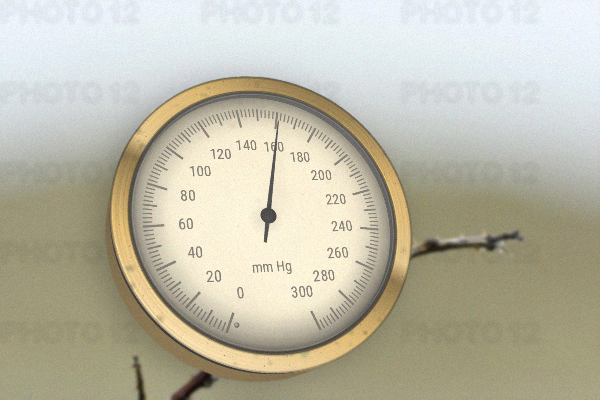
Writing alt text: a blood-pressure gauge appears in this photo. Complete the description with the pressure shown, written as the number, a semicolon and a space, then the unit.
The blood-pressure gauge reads 160; mmHg
